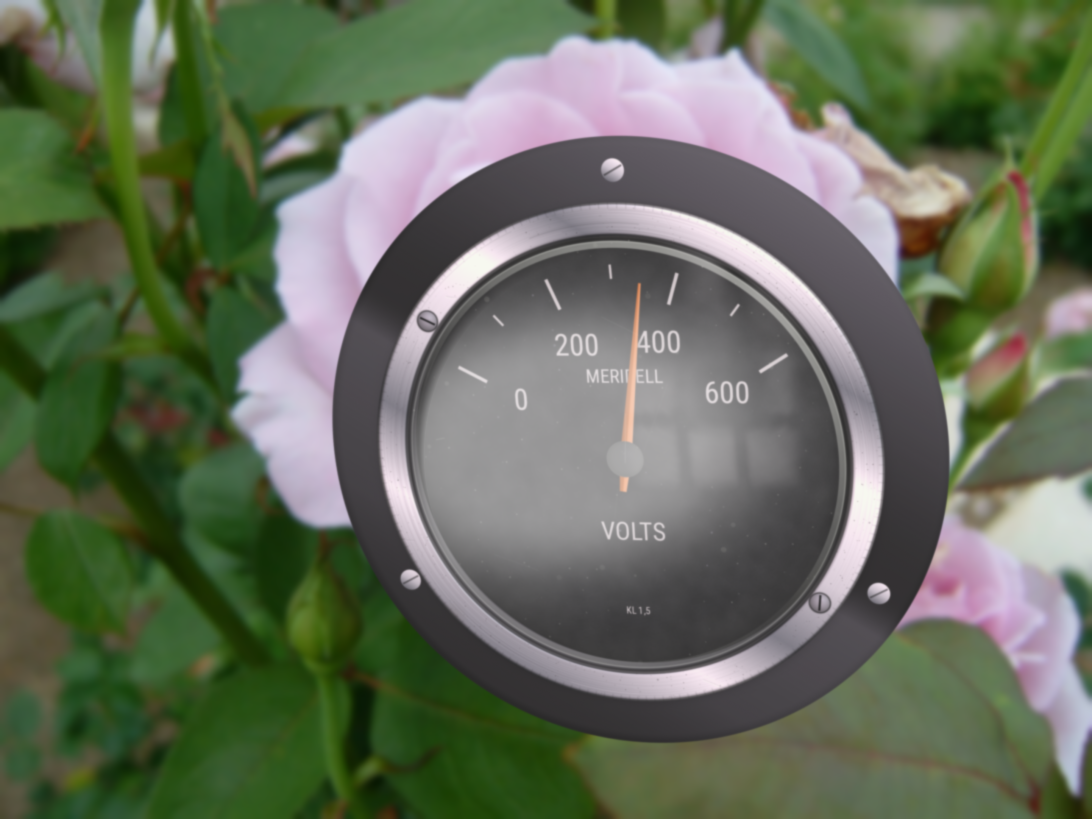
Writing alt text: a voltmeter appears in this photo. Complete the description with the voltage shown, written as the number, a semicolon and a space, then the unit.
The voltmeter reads 350; V
